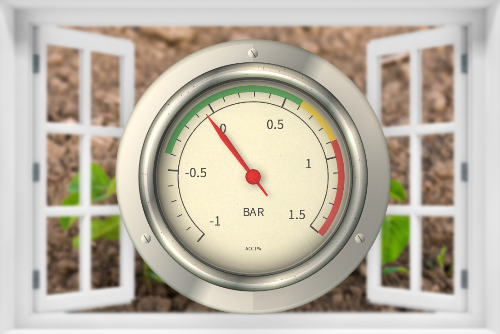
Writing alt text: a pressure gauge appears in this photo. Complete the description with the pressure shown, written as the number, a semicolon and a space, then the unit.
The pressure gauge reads -0.05; bar
